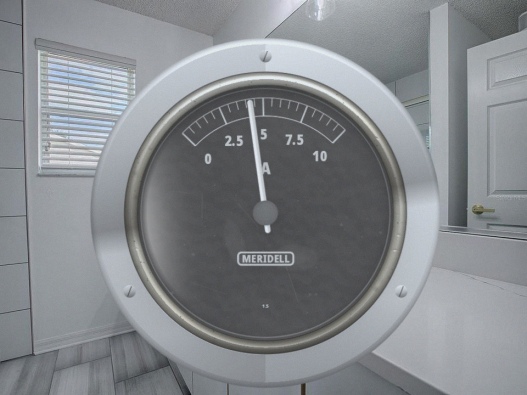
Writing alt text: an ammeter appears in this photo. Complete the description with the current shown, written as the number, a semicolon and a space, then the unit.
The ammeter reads 4.25; A
